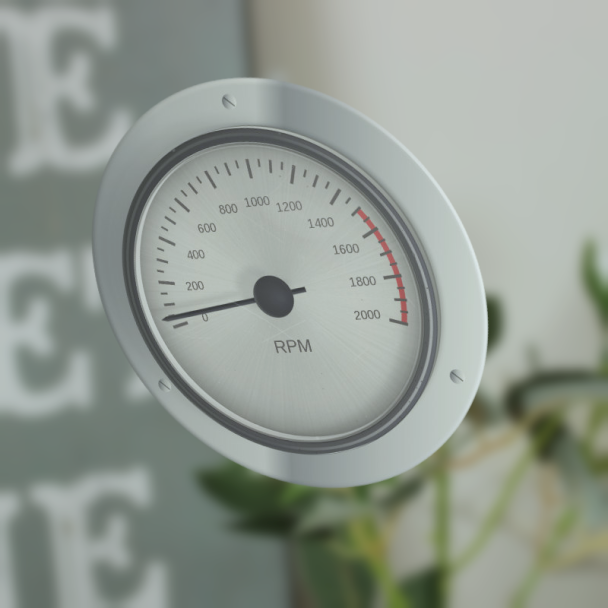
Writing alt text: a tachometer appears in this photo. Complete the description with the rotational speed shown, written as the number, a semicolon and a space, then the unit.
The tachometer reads 50; rpm
